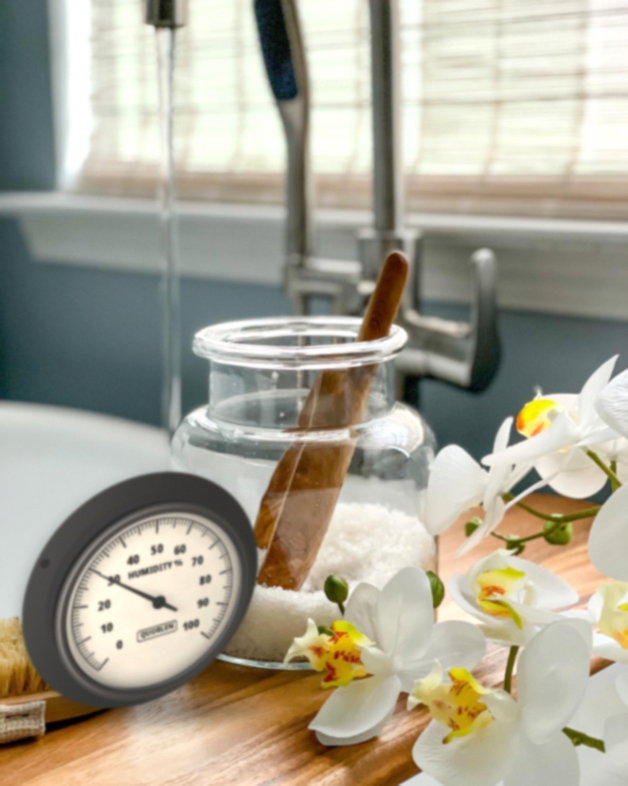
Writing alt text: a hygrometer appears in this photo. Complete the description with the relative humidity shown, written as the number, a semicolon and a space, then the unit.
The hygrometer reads 30; %
